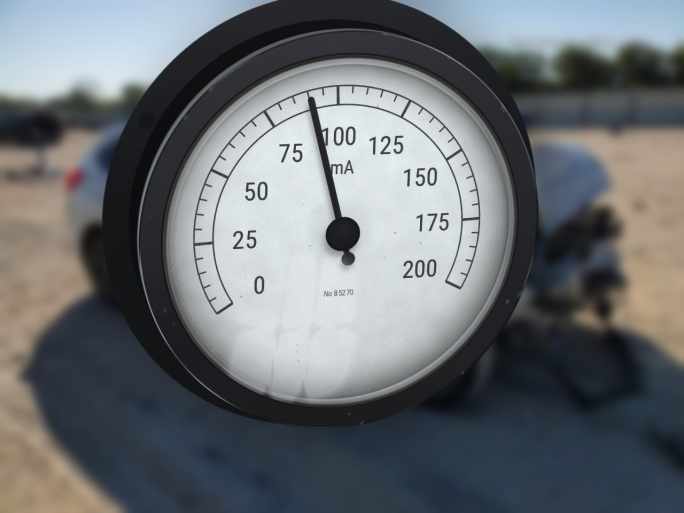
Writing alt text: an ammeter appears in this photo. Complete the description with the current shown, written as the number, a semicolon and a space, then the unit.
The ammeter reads 90; mA
